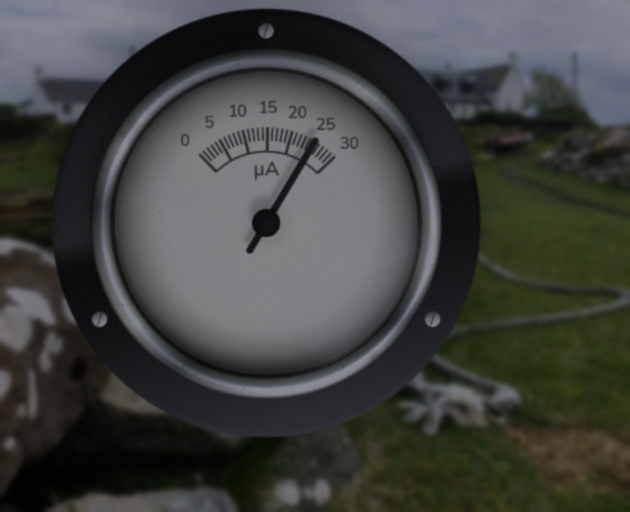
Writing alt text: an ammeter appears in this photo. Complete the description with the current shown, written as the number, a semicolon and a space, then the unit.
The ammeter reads 25; µA
